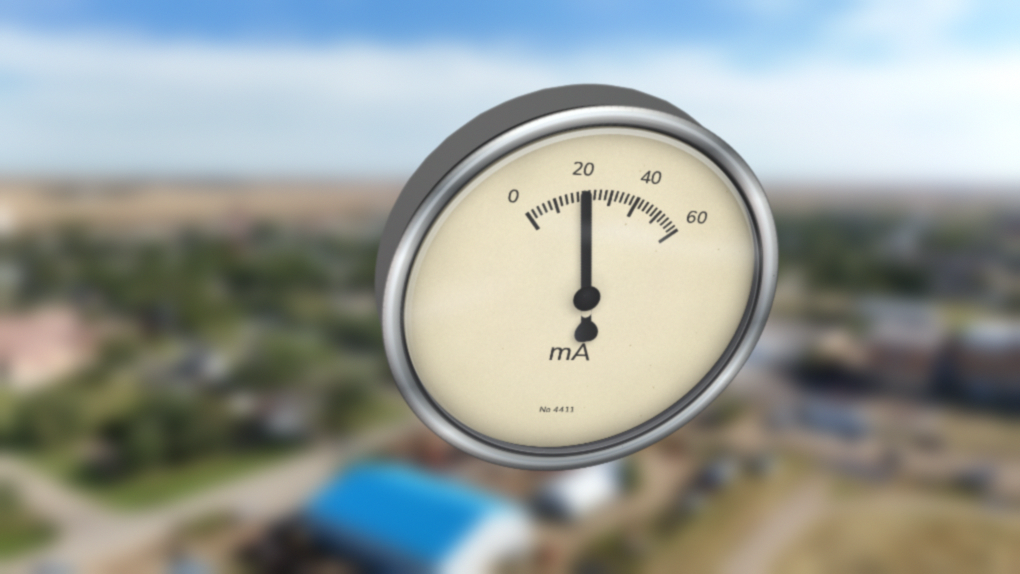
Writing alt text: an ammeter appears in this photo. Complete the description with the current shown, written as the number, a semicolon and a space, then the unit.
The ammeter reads 20; mA
